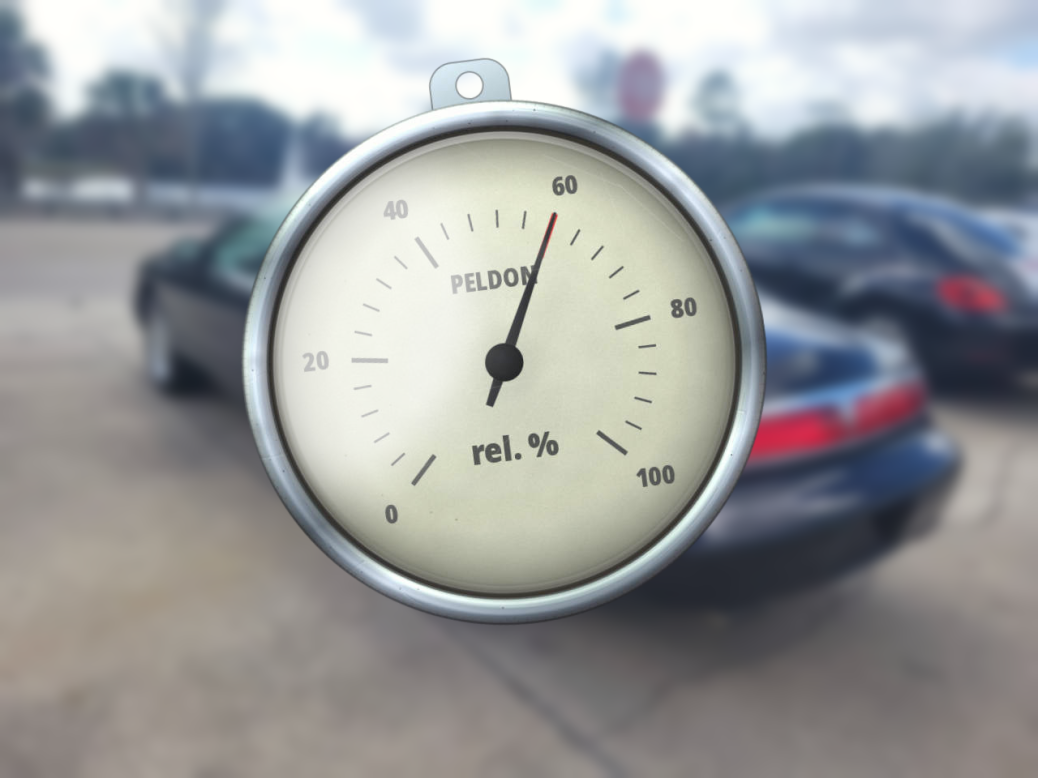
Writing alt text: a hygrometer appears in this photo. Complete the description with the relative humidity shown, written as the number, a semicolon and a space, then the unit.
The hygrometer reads 60; %
